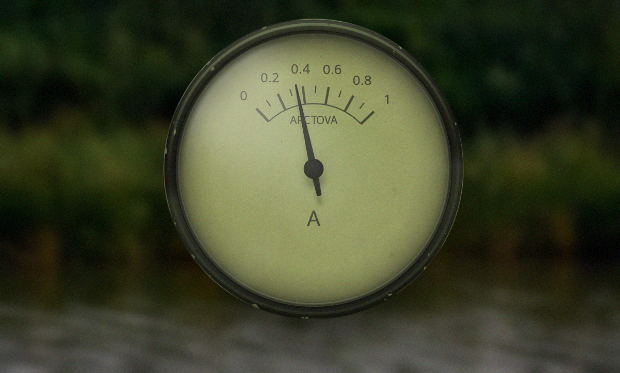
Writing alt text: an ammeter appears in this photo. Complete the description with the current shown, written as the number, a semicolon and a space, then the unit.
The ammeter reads 0.35; A
